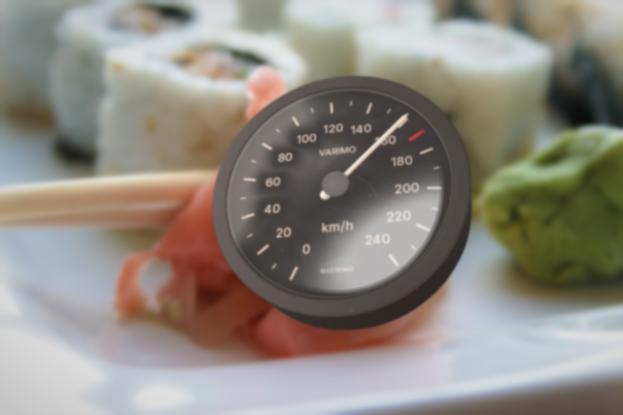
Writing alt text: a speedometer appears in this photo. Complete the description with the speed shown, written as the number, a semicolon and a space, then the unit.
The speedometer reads 160; km/h
